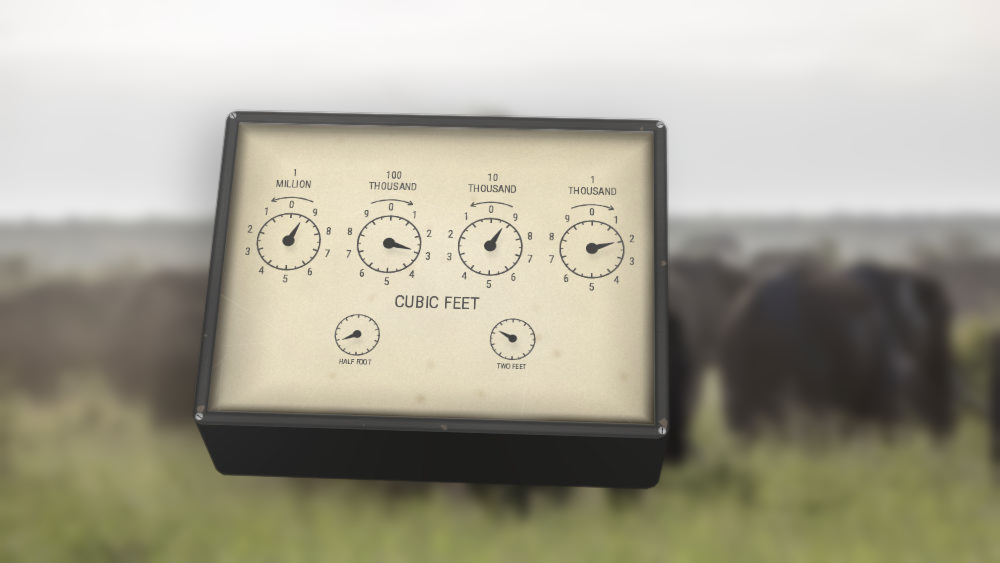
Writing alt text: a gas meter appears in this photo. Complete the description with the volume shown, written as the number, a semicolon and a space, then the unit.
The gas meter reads 929200; ft³
